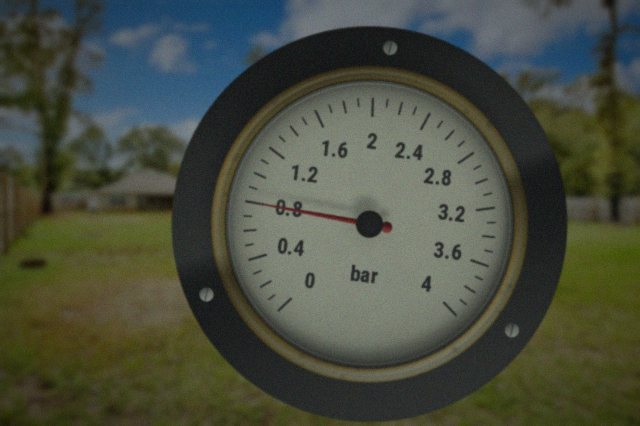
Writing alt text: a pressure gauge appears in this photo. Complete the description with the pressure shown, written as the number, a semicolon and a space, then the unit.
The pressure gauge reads 0.8; bar
